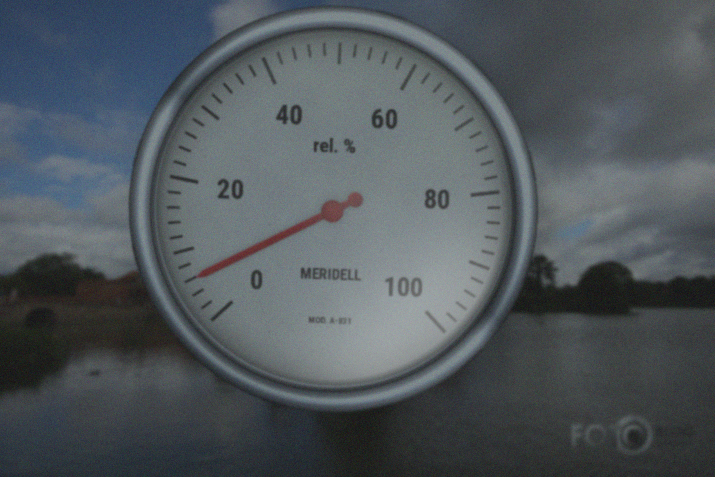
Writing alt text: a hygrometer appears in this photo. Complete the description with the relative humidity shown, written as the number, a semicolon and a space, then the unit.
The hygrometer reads 6; %
